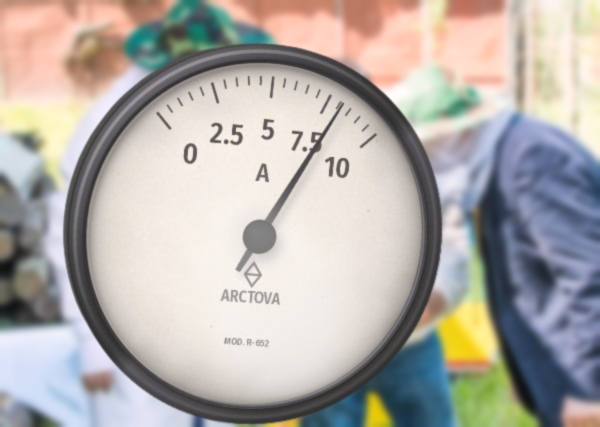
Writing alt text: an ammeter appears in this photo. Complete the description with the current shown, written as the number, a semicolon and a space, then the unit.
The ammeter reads 8; A
